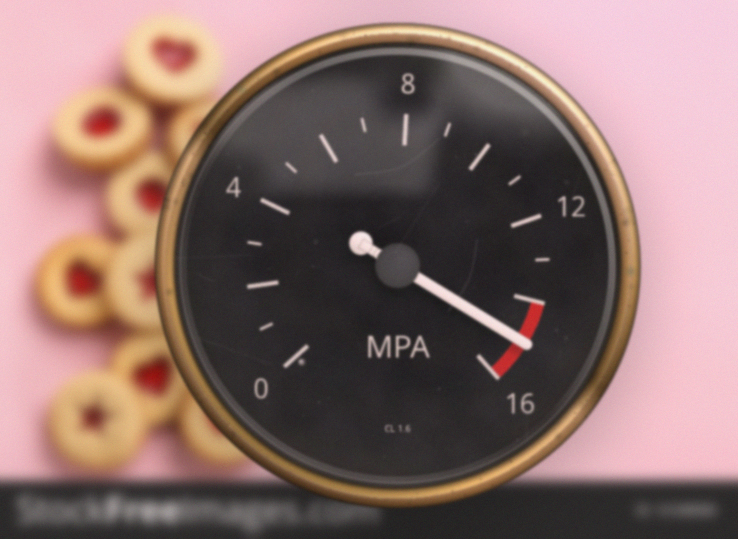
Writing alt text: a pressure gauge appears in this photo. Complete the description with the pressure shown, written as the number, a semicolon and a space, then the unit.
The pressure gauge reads 15; MPa
